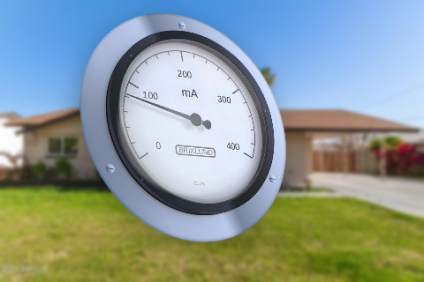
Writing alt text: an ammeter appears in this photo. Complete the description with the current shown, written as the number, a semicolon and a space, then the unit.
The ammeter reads 80; mA
